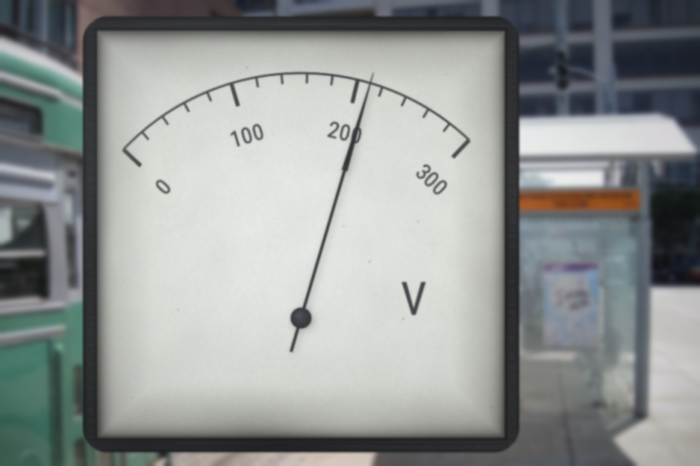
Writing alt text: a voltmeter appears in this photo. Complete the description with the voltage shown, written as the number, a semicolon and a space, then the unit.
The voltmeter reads 210; V
